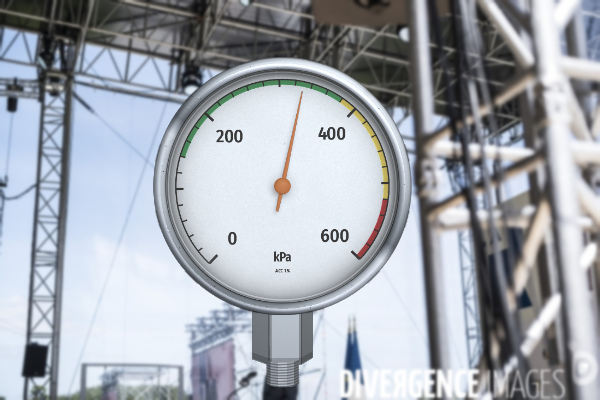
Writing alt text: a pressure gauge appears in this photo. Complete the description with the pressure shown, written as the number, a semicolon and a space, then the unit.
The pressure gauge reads 330; kPa
